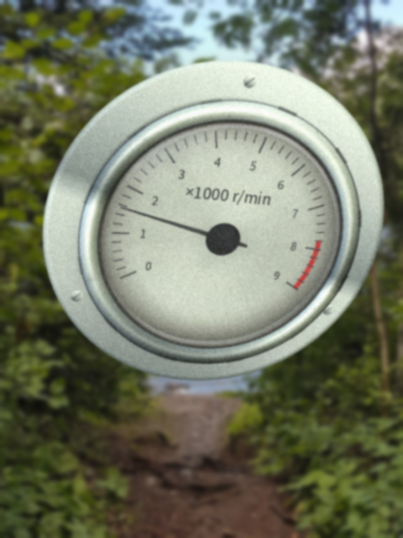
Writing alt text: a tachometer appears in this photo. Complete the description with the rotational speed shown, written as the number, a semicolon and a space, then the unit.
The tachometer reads 1600; rpm
